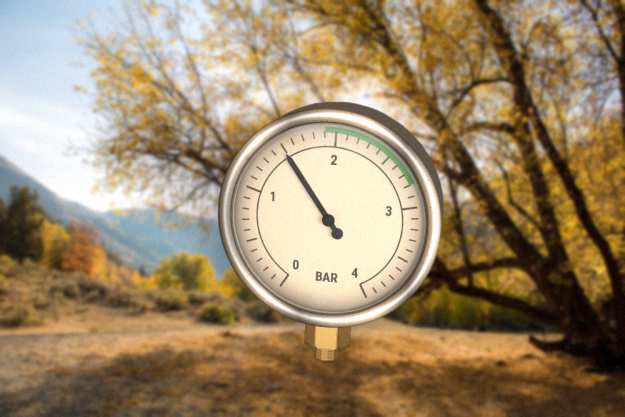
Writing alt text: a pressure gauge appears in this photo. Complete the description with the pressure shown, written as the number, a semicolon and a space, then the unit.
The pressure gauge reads 1.5; bar
